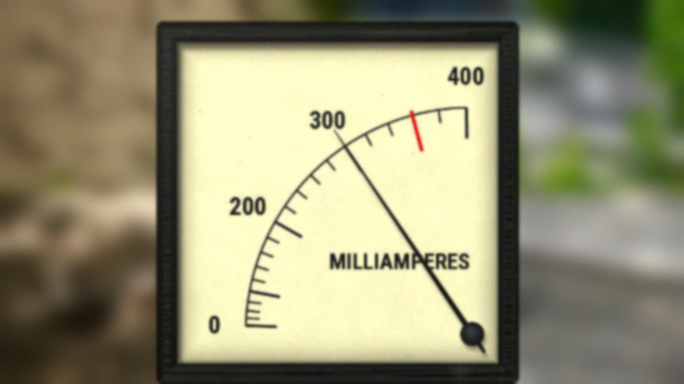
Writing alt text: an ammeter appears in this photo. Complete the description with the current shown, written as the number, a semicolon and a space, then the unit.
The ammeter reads 300; mA
